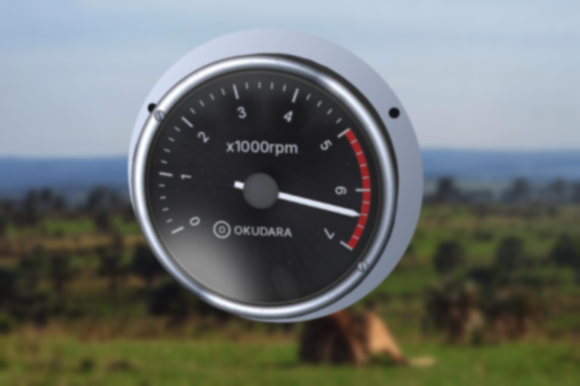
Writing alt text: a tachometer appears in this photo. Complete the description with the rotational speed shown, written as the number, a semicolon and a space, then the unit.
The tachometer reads 6400; rpm
